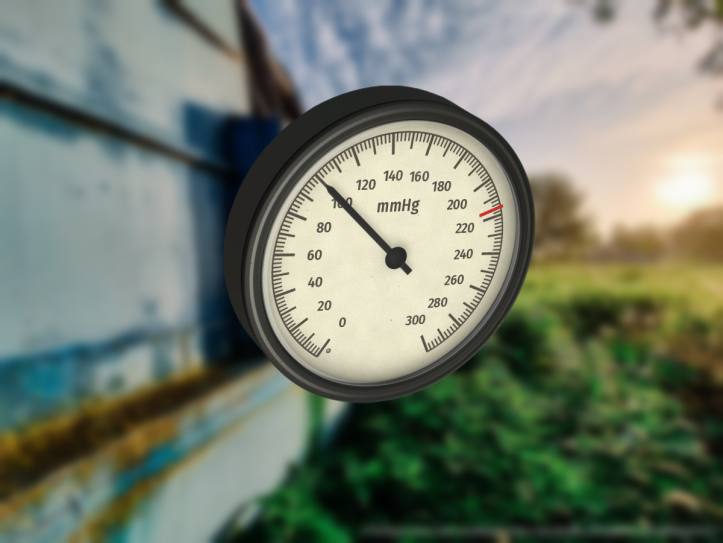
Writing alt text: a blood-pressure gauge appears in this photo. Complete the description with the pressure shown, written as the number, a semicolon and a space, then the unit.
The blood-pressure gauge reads 100; mmHg
